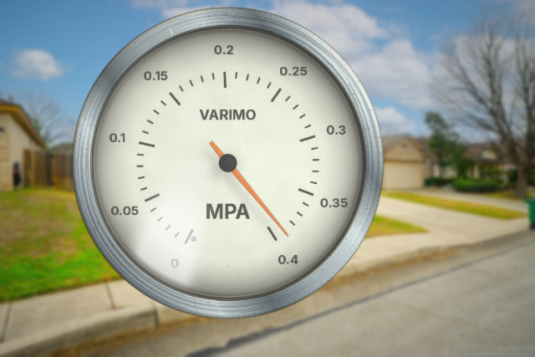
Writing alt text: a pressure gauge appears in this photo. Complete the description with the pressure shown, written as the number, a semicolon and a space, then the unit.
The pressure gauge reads 0.39; MPa
